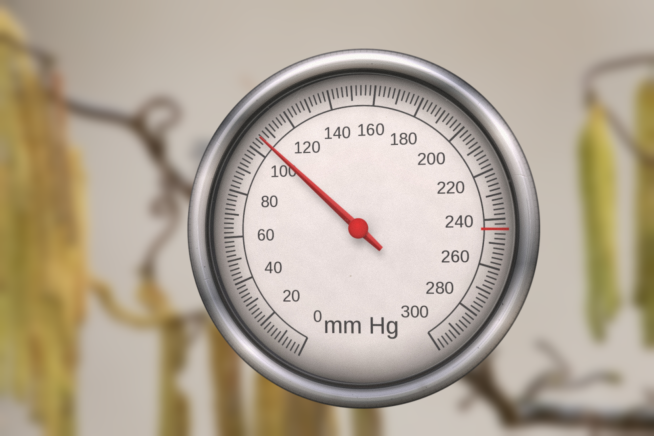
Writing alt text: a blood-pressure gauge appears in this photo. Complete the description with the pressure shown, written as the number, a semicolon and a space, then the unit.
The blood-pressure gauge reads 106; mmHg
